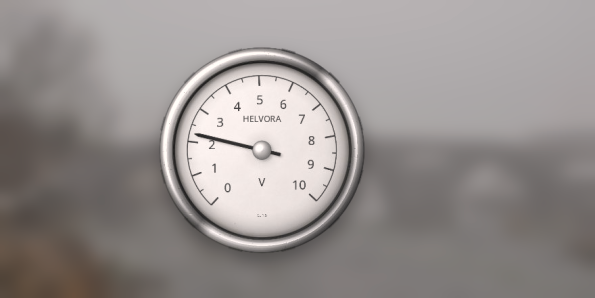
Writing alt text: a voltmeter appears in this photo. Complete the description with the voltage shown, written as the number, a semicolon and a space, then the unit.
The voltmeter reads 2.25; V
